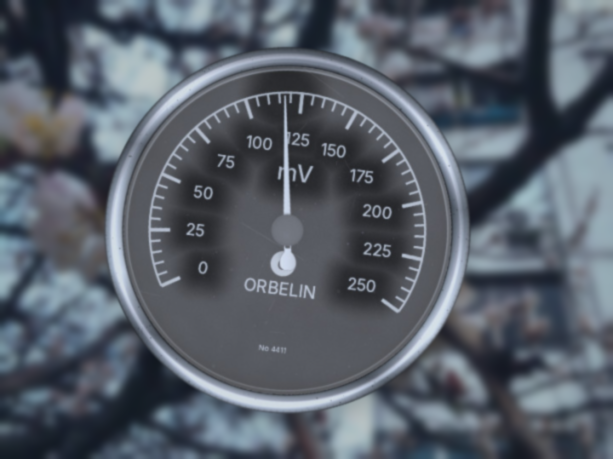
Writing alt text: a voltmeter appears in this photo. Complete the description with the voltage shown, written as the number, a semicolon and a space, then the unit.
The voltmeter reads 117.5; mV
